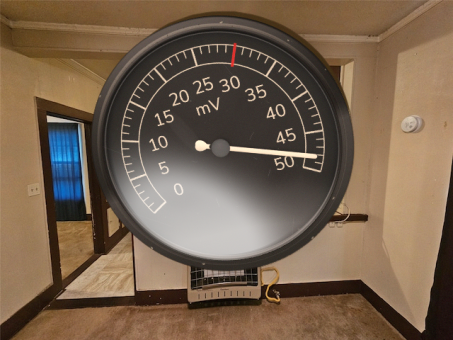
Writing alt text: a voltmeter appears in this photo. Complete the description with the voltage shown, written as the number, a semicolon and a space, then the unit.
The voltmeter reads 48; mV
